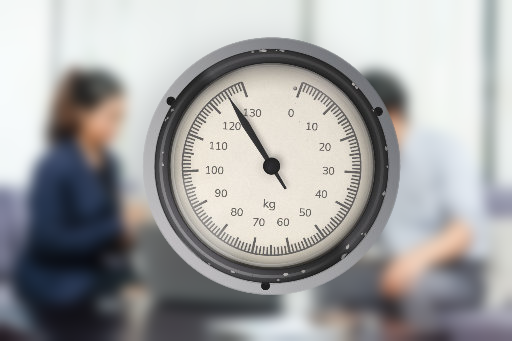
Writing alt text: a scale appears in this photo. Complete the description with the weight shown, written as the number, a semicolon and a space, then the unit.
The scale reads 125; kg
